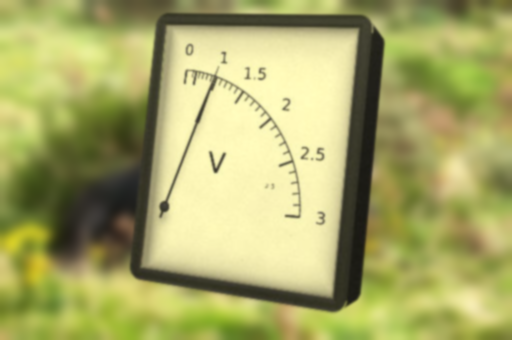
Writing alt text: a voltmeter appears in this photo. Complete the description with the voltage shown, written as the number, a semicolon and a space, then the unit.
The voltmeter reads 1; V
